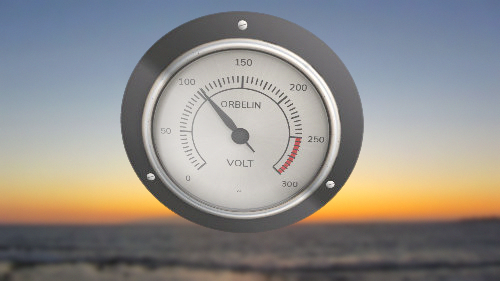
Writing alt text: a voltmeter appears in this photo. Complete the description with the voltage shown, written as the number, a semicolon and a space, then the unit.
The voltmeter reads 105; V
